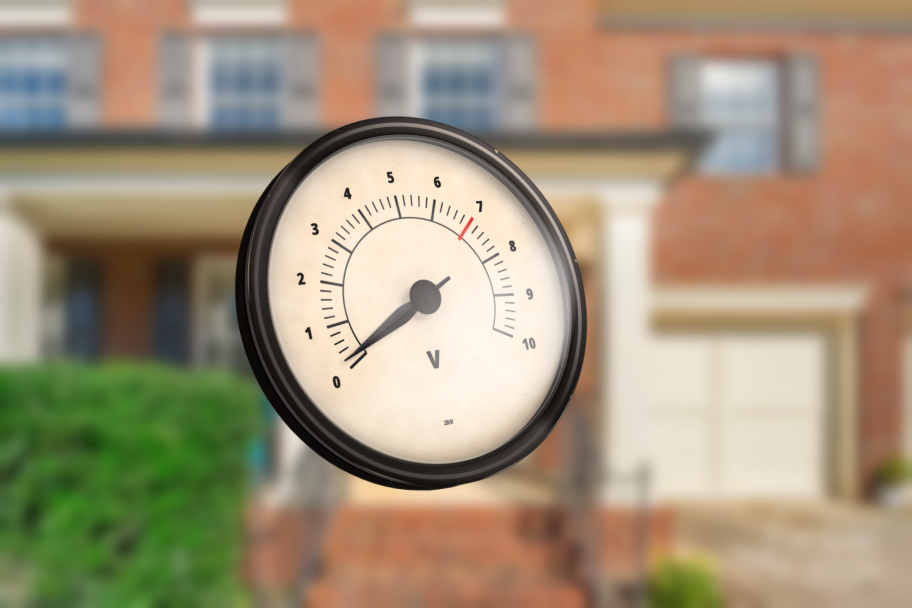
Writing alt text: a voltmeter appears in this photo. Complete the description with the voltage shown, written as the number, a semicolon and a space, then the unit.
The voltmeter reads 0.2; V
